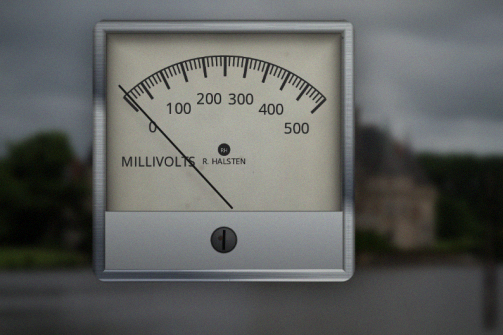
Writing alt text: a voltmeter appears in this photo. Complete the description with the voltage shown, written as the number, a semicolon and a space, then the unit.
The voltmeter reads 10; mV
